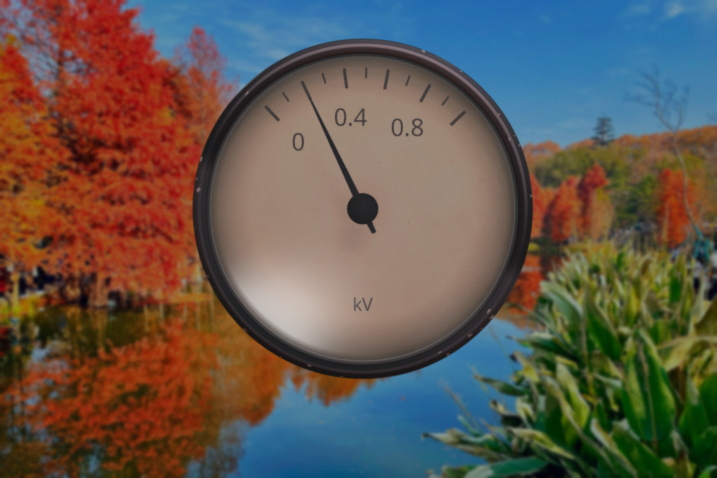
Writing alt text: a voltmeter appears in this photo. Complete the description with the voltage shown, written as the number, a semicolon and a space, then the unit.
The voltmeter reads 0.2; kV
